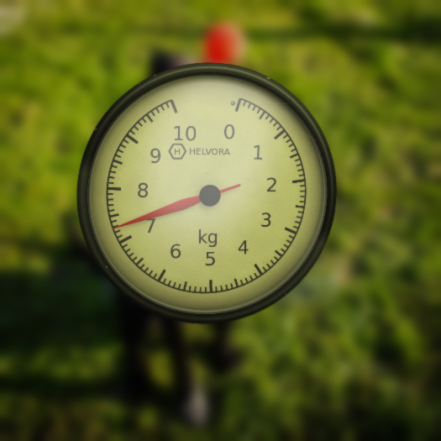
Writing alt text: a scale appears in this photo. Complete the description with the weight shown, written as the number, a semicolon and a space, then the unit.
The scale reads 7.3; kg
